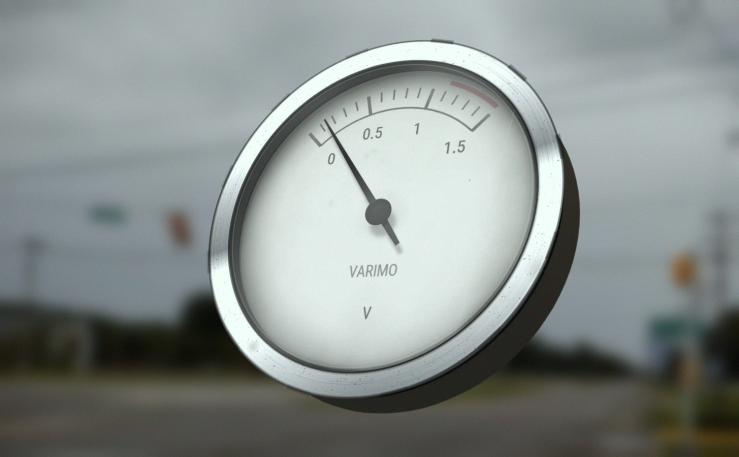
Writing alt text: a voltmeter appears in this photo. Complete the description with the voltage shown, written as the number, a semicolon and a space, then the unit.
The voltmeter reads 0.15; V
